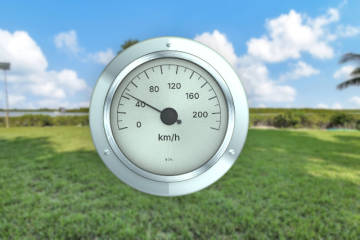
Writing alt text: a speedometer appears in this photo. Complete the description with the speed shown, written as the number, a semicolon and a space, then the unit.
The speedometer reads 45; km/h
